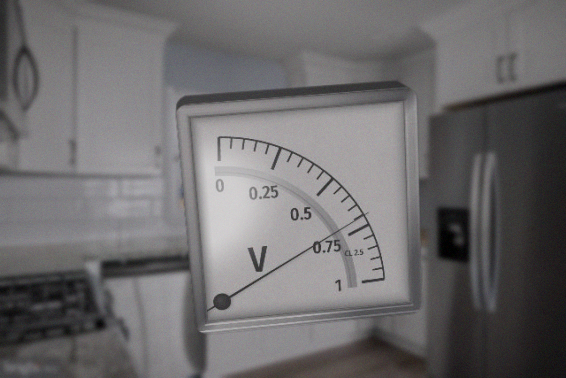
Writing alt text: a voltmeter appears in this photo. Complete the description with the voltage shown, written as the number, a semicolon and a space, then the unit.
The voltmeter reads 0.7; V
